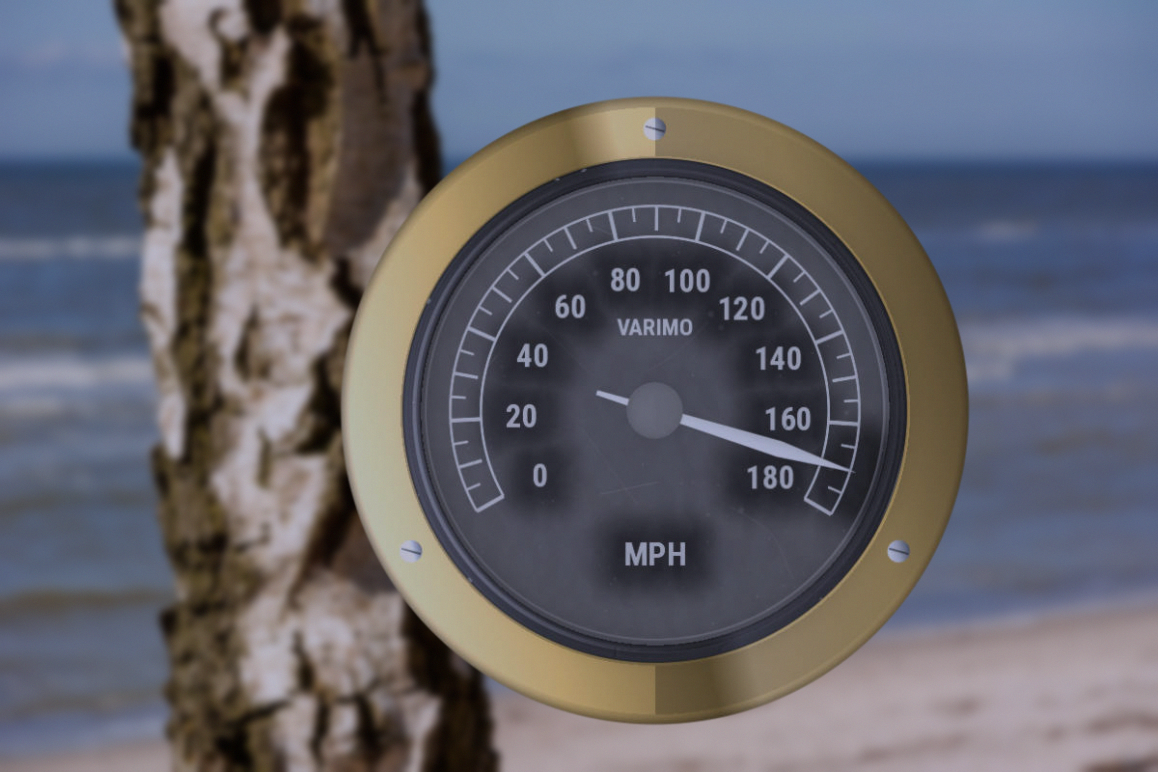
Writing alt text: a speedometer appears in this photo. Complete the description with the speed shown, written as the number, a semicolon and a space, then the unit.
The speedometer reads 170; mph
